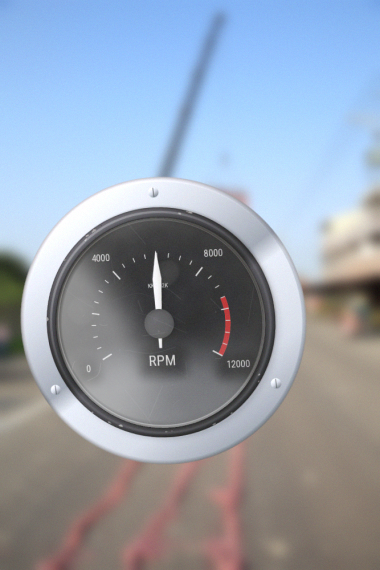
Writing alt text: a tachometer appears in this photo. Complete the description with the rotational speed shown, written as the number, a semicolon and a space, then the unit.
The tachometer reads 6000; rpm
